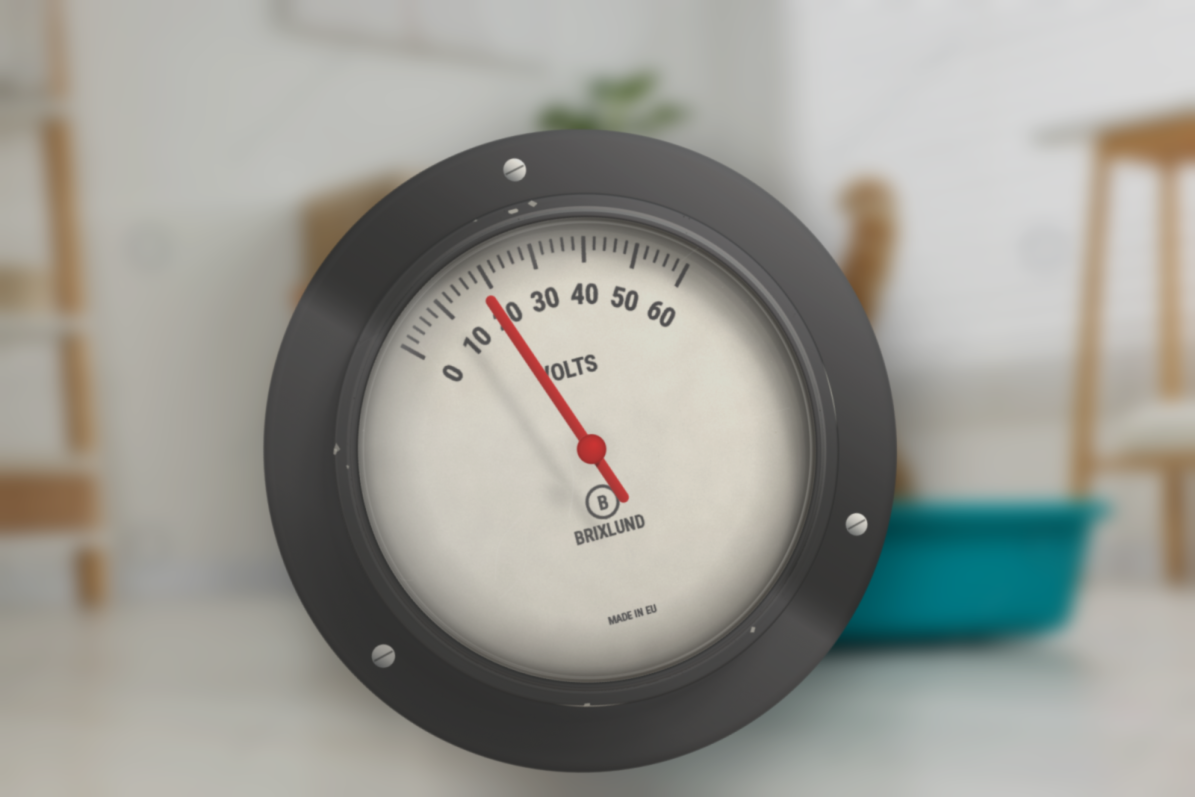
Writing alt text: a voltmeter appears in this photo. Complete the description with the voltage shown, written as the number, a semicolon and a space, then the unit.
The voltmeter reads 18; V
